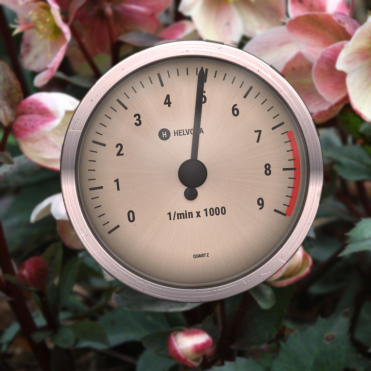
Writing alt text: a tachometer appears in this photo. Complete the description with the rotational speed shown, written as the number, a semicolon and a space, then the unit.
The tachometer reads 4900; rpm
